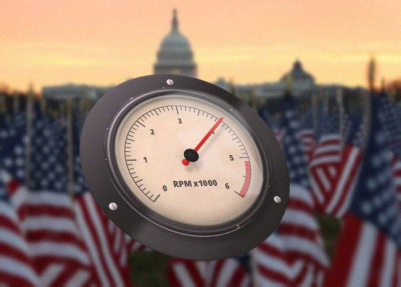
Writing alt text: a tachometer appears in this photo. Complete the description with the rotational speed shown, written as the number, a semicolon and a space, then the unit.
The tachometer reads 4000; rpm
